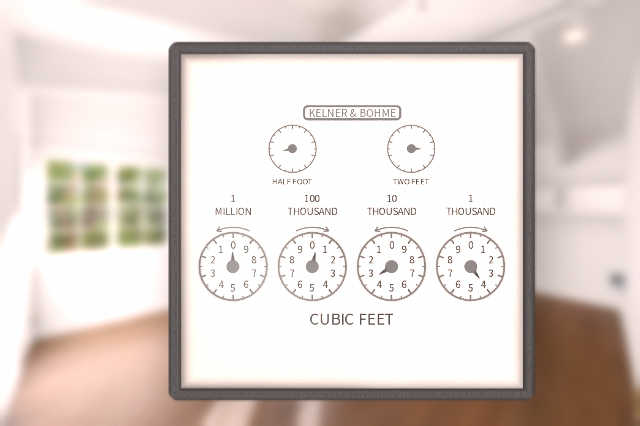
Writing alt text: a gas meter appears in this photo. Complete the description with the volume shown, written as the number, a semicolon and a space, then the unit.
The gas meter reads 3400; ft³
